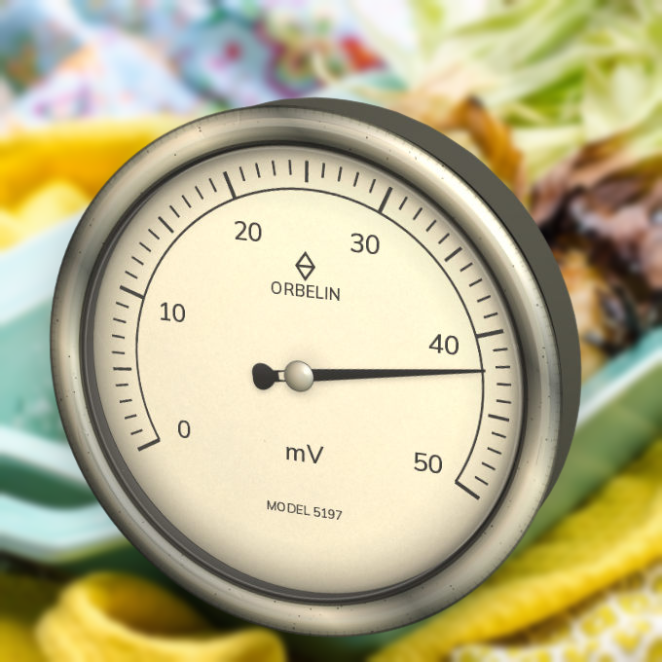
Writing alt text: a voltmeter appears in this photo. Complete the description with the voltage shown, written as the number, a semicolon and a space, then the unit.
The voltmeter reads 42; mV
